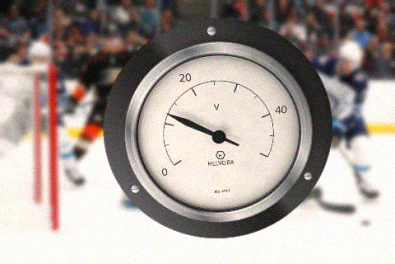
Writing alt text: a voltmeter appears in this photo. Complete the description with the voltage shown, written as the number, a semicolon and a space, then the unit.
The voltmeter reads 12.5; V
